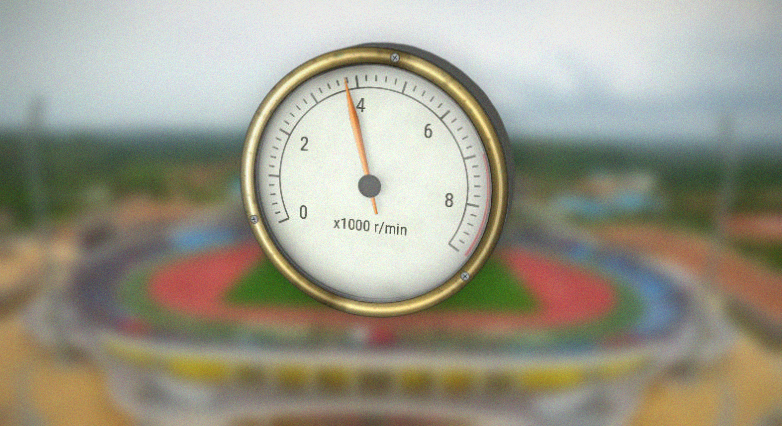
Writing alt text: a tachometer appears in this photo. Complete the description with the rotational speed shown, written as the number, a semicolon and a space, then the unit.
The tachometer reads 3800; rpm
